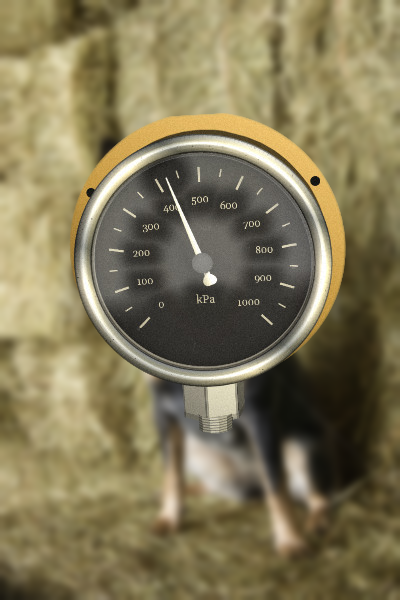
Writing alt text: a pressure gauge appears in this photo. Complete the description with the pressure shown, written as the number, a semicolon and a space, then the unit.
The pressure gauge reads 425; kPa
